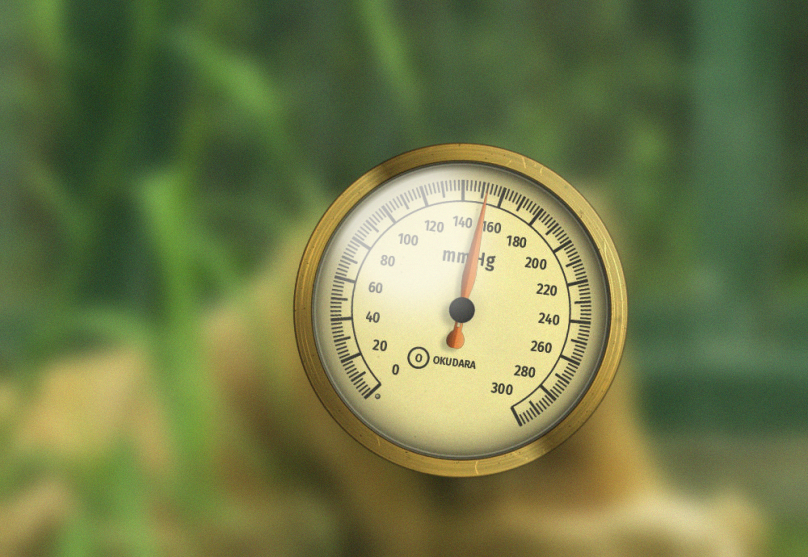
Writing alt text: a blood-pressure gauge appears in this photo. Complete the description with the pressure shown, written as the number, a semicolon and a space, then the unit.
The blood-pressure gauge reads 152; mmHg
